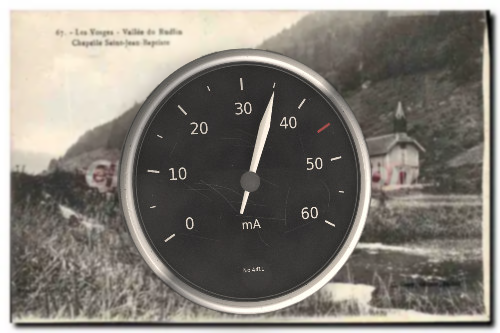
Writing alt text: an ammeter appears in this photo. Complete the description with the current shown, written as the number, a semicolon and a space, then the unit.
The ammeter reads 35; mA
